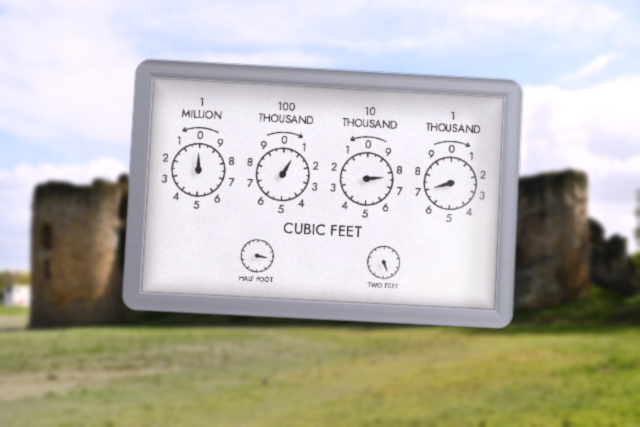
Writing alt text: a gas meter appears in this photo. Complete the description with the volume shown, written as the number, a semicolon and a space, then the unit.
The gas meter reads 7700; ft³
